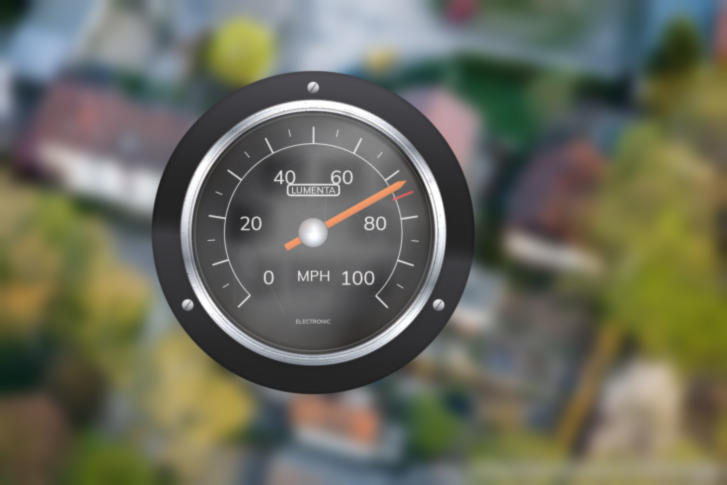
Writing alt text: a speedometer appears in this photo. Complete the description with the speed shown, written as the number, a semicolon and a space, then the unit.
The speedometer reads 72.5; mph
